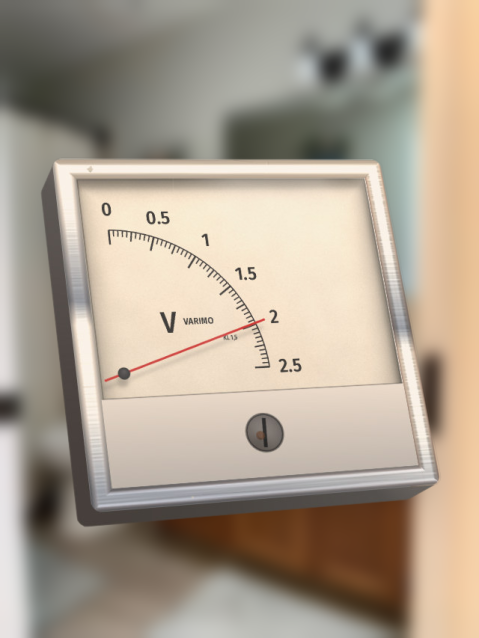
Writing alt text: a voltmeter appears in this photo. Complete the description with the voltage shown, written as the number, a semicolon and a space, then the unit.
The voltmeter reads 2; V
